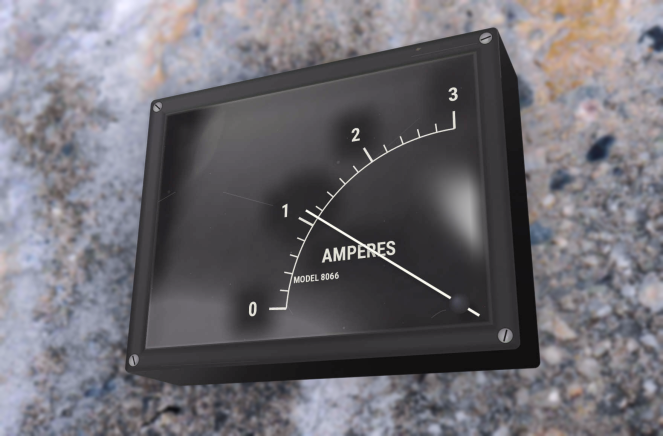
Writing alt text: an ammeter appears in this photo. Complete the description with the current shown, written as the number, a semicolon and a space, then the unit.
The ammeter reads 1.1; A
